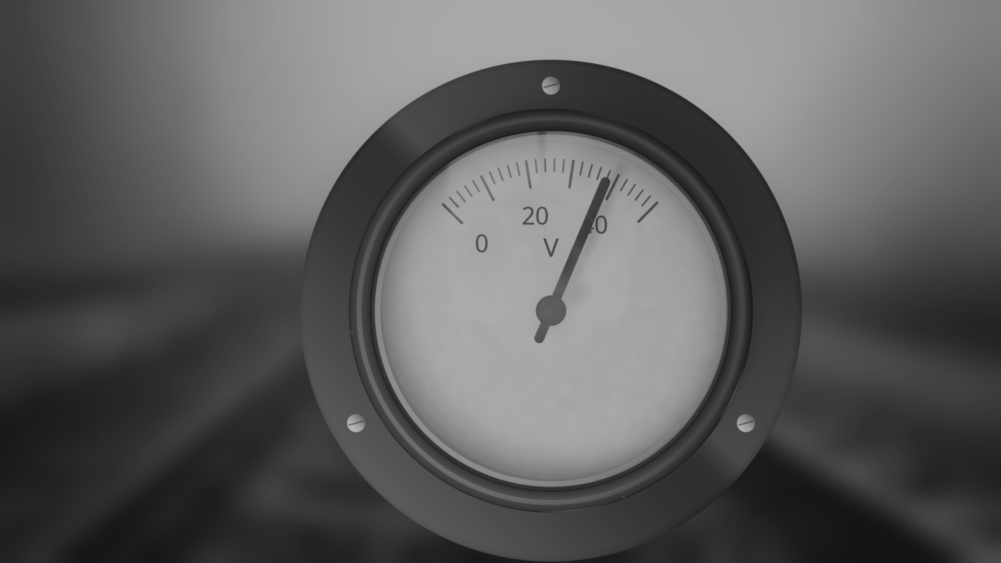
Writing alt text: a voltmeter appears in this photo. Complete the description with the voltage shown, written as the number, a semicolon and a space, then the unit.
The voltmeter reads 38; V
